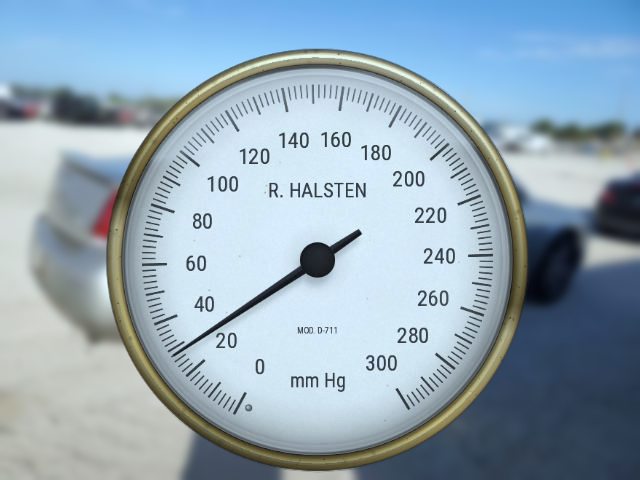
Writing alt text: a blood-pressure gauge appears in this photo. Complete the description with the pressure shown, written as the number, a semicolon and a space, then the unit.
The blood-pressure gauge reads 28; mmHg
